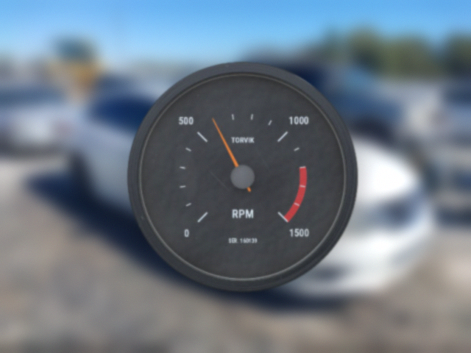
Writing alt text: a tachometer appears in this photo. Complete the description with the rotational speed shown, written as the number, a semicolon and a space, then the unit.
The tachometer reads 600; rpm
